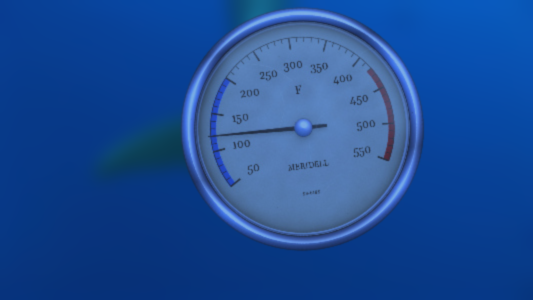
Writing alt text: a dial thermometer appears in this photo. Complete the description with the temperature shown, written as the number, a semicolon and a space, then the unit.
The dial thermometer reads 120; °F
